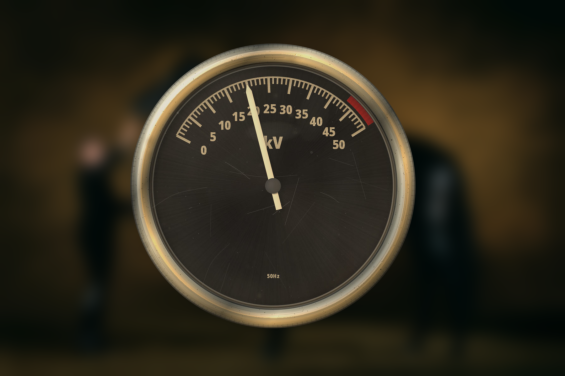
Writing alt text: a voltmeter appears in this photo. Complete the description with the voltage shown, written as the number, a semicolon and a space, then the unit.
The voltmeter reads 20; kV
